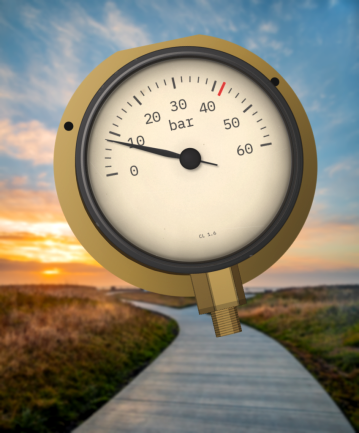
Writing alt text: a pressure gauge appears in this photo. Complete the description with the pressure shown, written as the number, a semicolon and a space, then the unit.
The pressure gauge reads 8; bar
